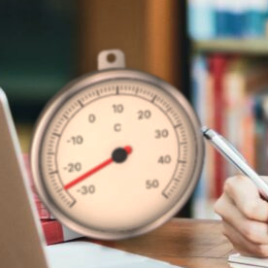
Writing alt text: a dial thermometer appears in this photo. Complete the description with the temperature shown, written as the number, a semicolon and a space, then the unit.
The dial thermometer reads -25; °C
